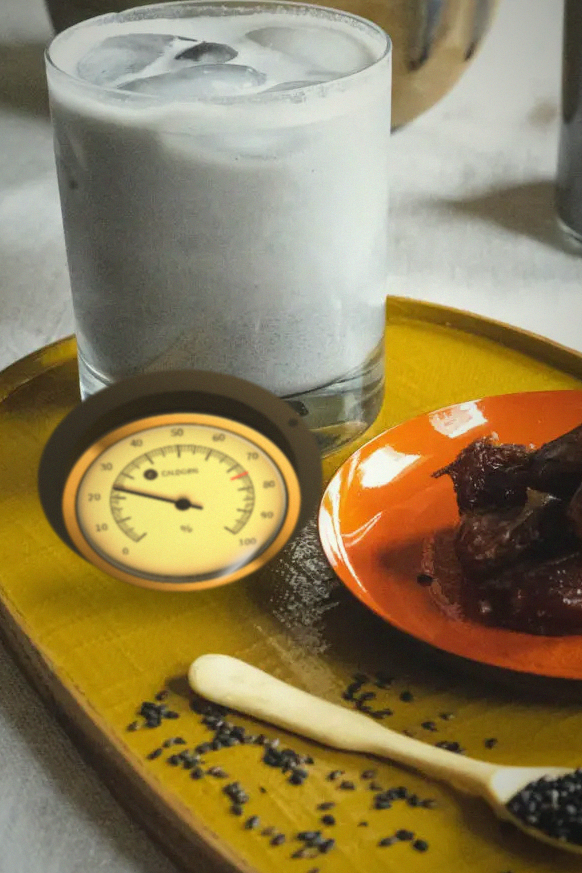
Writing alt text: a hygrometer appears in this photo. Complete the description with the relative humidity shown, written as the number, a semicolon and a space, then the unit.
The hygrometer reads 25; %
